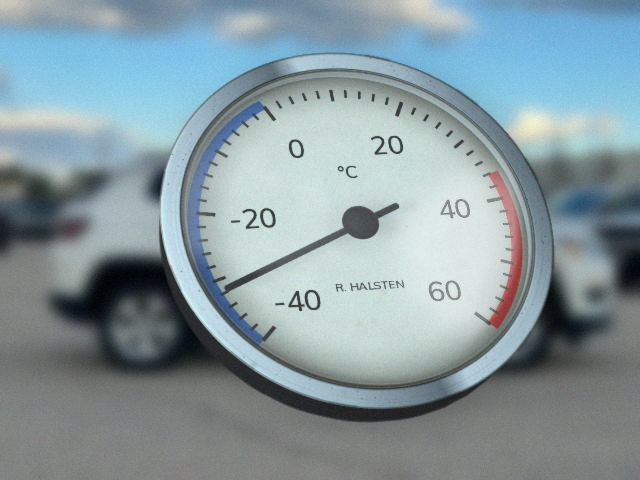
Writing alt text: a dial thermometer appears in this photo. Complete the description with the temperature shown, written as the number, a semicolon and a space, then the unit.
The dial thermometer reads -32; °C
